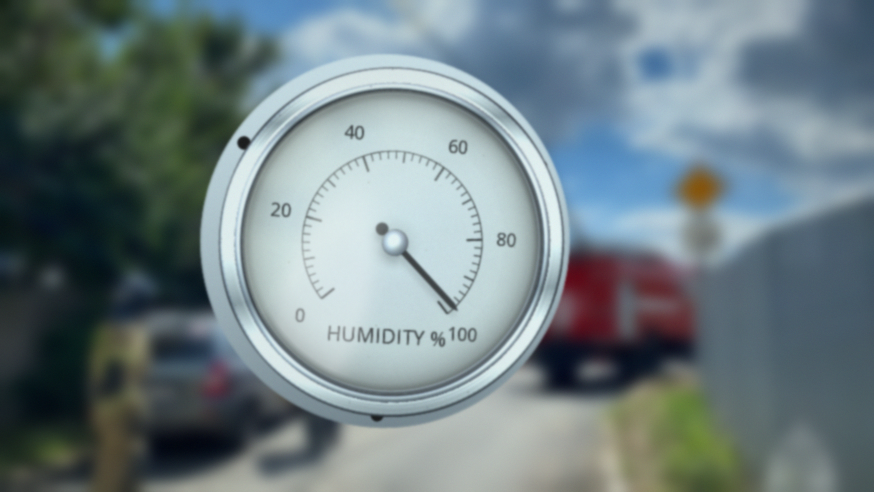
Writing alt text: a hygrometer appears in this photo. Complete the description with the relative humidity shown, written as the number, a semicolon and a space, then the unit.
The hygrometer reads 98; %
